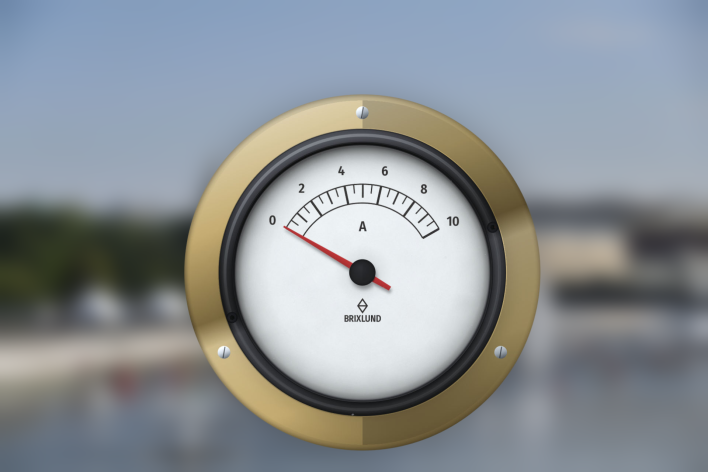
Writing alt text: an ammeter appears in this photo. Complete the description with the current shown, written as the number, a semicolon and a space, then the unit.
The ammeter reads 0; A
